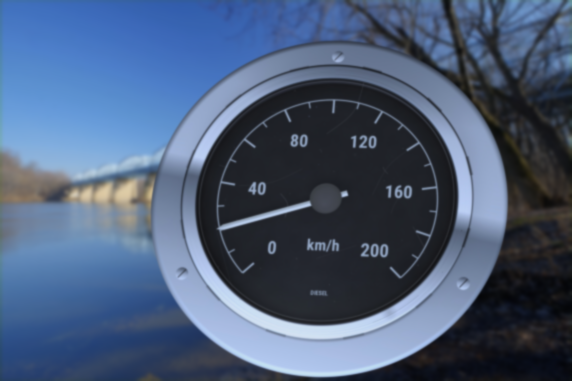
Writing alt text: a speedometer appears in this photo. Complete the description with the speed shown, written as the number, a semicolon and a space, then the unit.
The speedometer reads 20; km/h
